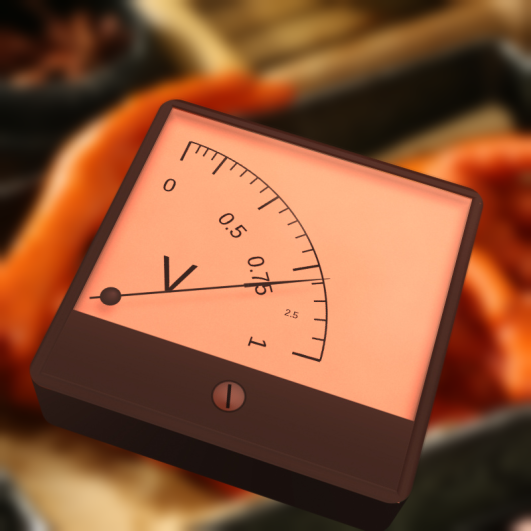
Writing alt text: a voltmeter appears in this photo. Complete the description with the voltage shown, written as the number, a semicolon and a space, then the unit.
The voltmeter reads 0.8; V
